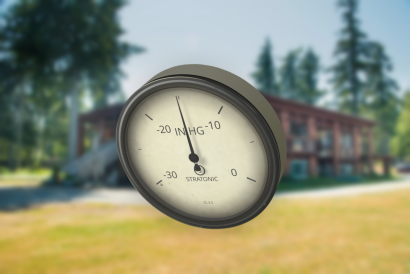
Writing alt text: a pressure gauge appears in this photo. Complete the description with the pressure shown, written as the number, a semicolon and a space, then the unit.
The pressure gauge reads -15; inHg
